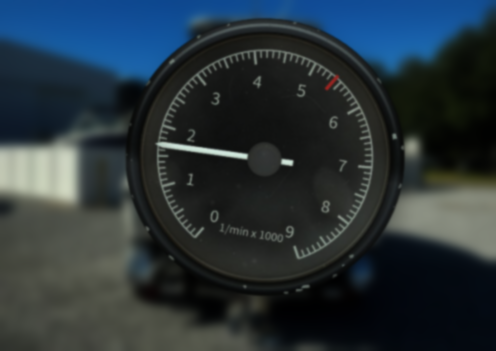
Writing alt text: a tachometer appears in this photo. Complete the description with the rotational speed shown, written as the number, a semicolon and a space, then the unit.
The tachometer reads 1700; rpm
